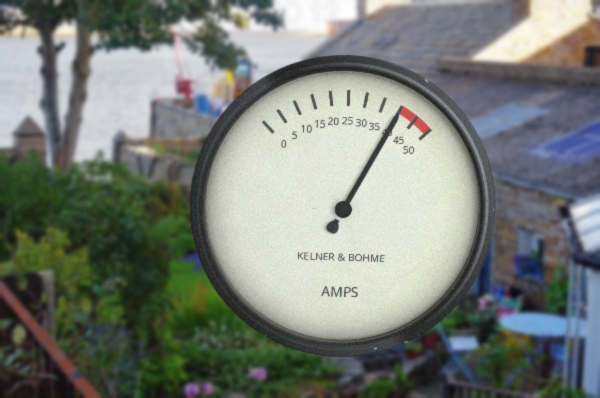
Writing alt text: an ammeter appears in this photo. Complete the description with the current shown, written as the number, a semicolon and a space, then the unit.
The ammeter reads 40; A
